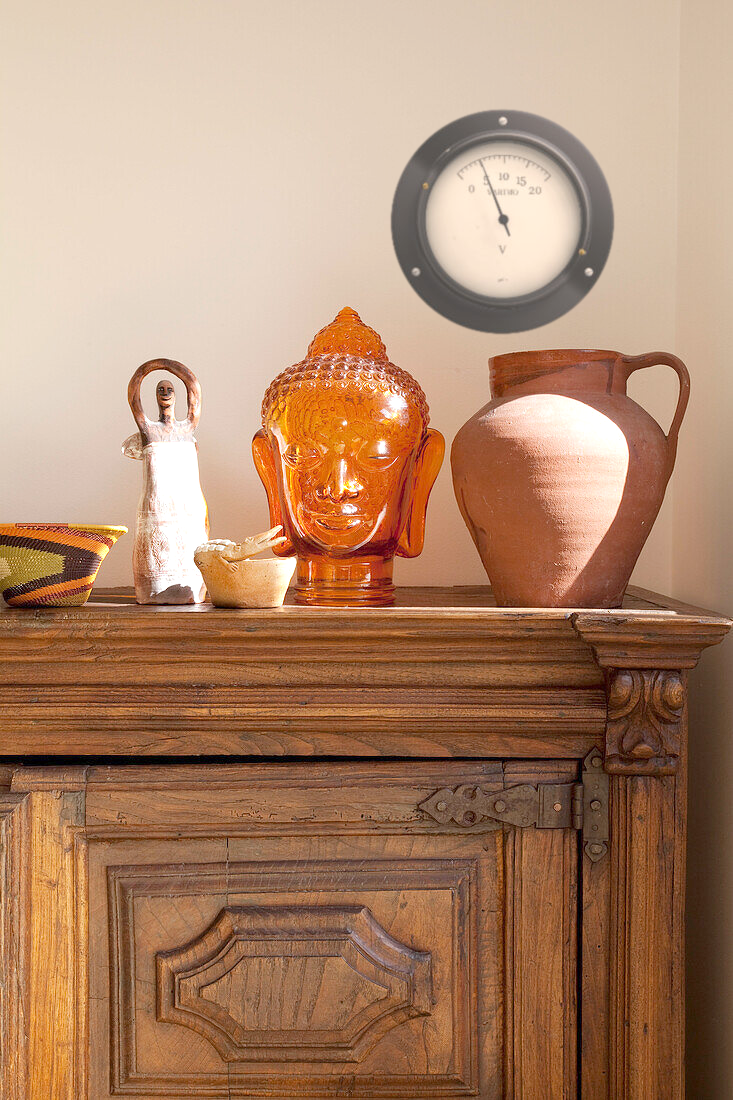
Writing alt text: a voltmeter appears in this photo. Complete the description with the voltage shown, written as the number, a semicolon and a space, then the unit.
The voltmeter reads 5; V
